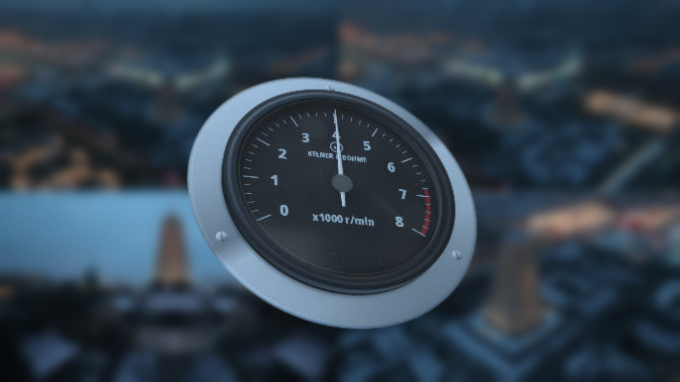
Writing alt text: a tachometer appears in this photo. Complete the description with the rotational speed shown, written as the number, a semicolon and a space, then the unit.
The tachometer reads 4000; rpm
